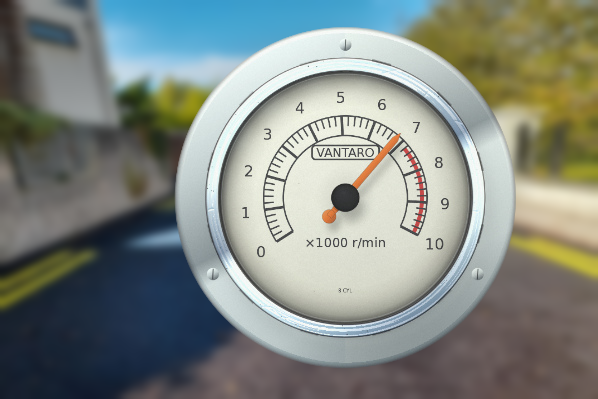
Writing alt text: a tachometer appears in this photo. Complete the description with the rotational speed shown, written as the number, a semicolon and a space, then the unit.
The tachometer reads 6800; rpm
